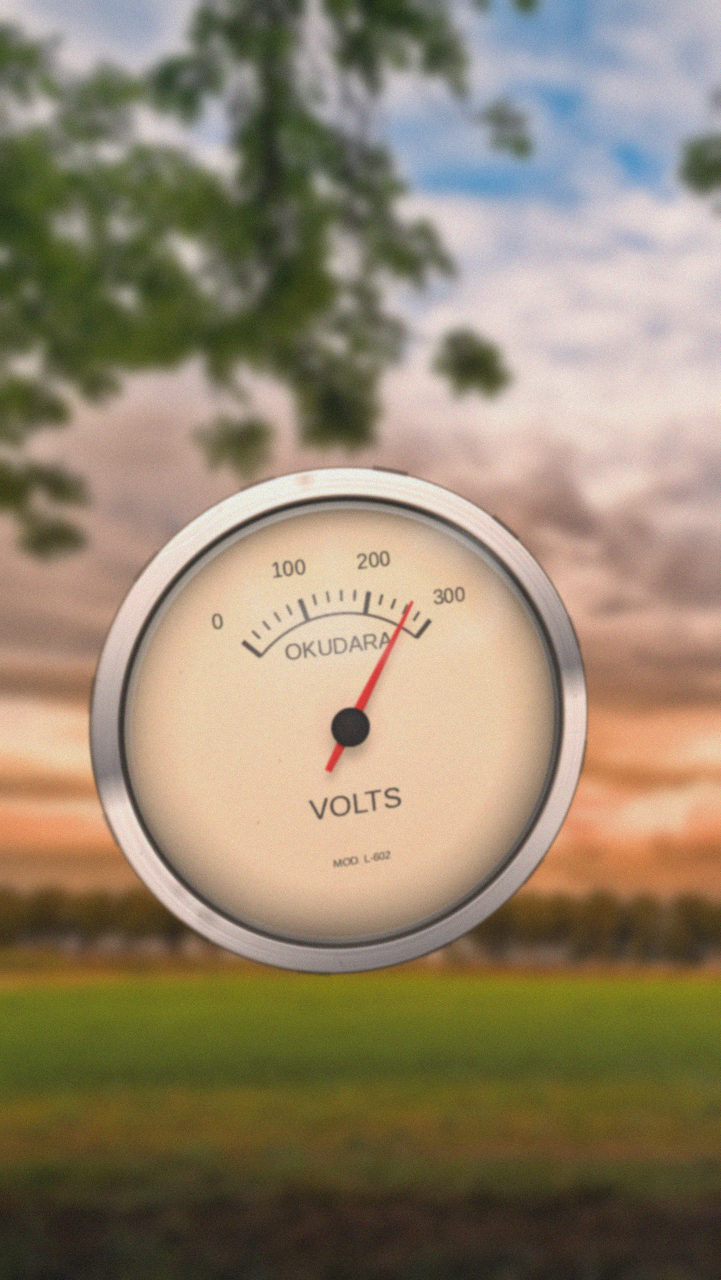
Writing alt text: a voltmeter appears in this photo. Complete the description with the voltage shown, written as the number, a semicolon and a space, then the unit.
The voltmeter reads 260; V
